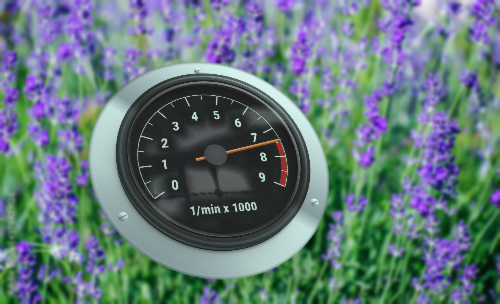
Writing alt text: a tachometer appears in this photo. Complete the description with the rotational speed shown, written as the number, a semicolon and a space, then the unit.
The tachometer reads 7500; rpm
